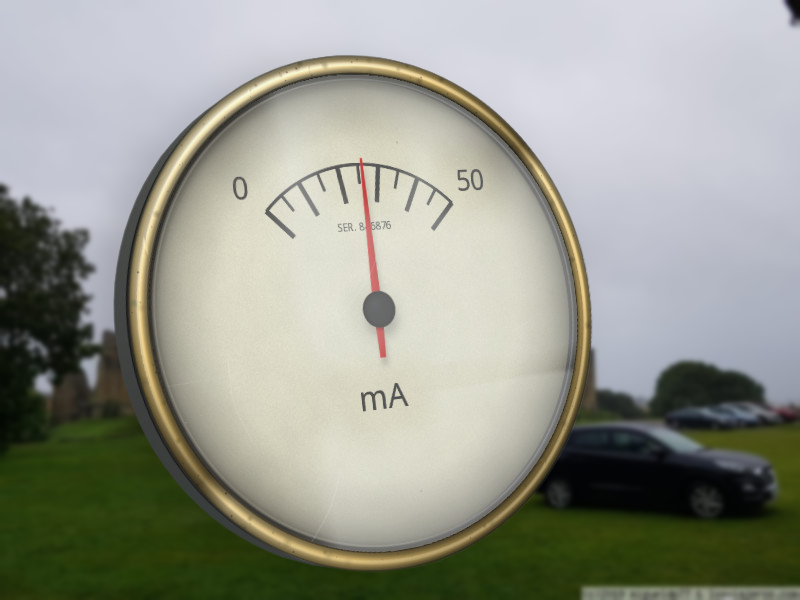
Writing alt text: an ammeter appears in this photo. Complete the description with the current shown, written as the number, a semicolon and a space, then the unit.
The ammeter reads 25; mA
